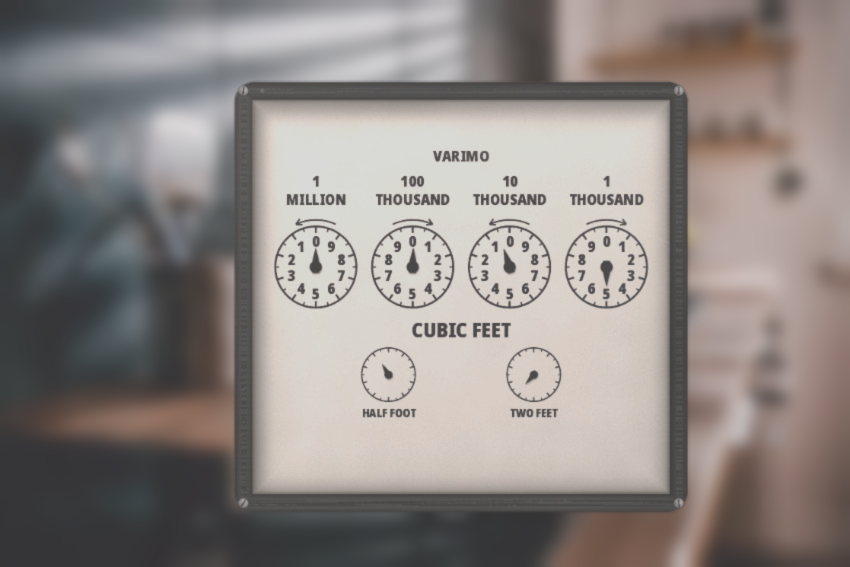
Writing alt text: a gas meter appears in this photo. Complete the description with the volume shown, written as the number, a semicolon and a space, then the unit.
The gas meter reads 500; ft³
